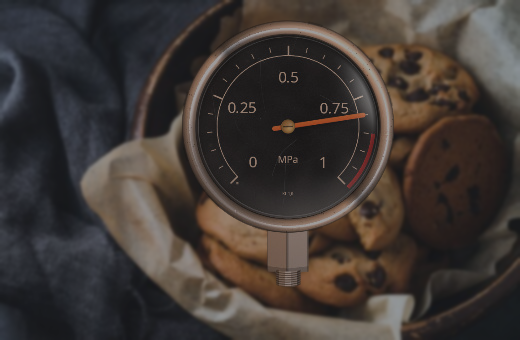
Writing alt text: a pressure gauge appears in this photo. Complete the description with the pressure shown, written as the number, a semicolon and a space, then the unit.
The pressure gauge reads 0.8; MPa
